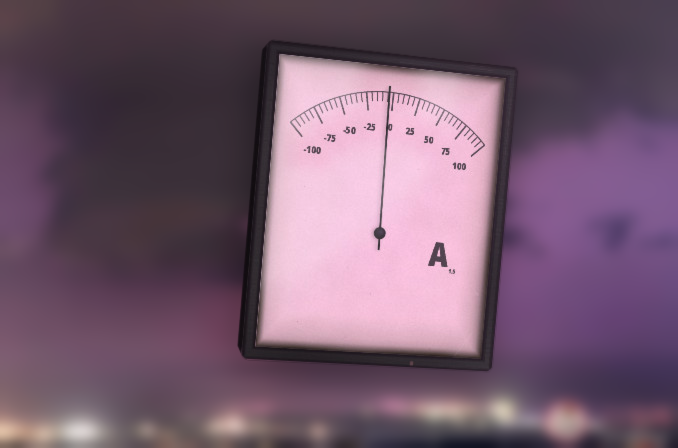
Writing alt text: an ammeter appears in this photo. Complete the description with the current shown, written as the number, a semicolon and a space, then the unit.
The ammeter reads -5; A
